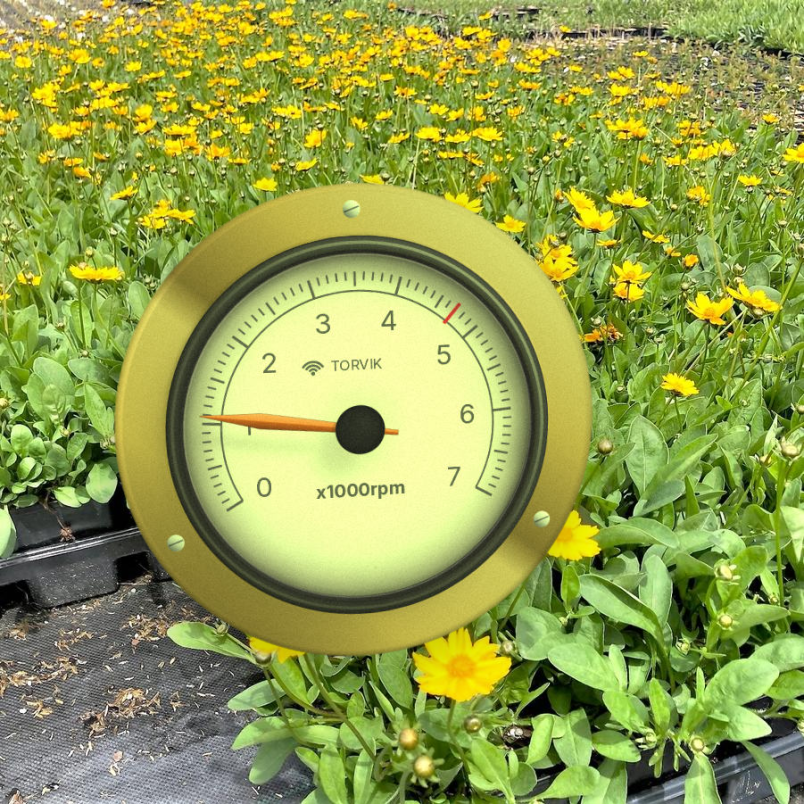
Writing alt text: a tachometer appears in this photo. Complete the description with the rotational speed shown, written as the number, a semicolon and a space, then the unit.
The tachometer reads 1100; rpm
